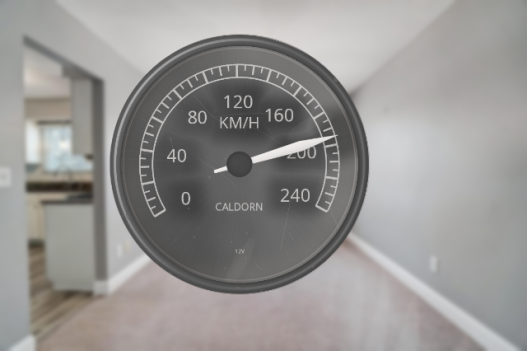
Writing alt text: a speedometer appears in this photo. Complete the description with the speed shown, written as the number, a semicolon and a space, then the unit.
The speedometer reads 195; km/h
